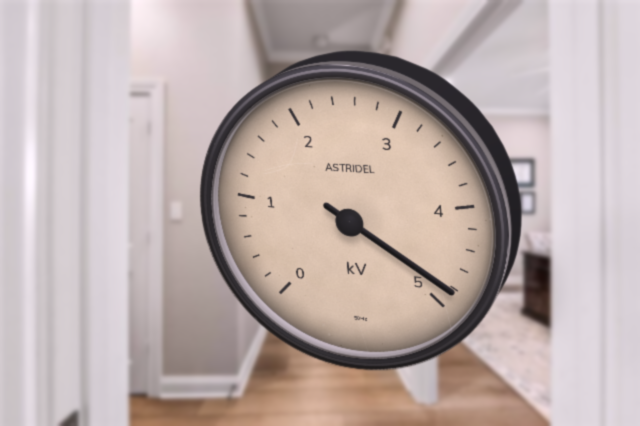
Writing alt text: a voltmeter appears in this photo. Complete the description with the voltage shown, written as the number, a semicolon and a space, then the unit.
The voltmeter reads 4.8; kV
